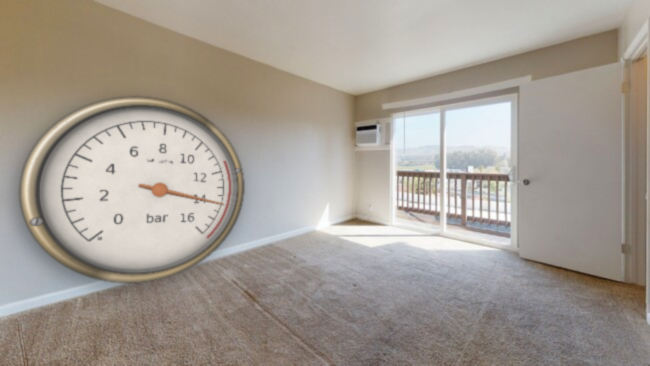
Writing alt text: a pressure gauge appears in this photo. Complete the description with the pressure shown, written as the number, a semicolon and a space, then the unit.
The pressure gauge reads 14; bar
